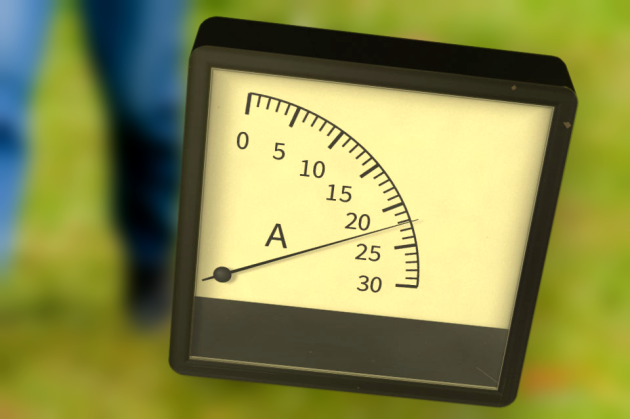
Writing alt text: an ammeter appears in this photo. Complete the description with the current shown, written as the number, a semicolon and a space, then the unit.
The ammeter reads 22; A
